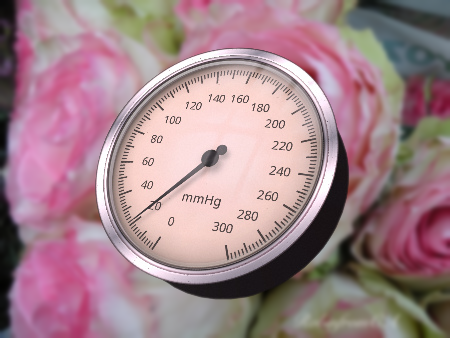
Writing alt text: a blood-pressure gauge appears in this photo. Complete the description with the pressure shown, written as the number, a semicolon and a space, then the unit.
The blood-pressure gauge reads 20; mmHg
